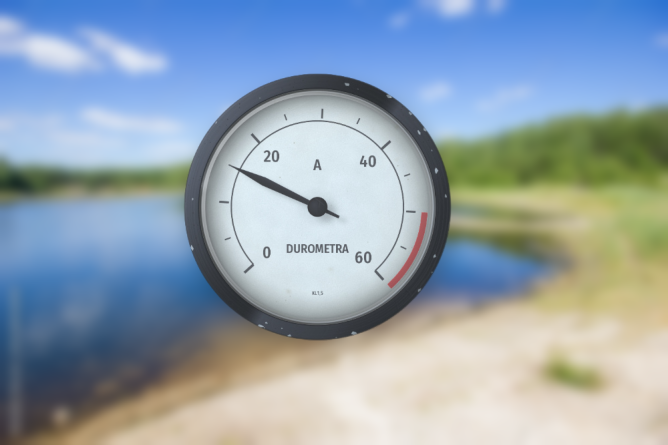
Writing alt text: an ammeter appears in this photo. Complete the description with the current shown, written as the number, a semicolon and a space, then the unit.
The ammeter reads 15; A
